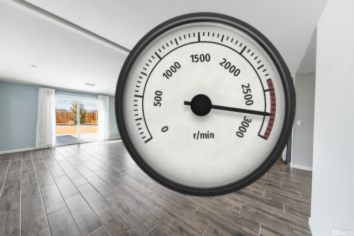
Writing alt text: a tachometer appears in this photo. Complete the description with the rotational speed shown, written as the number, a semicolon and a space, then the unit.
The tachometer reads 2750; rpm
